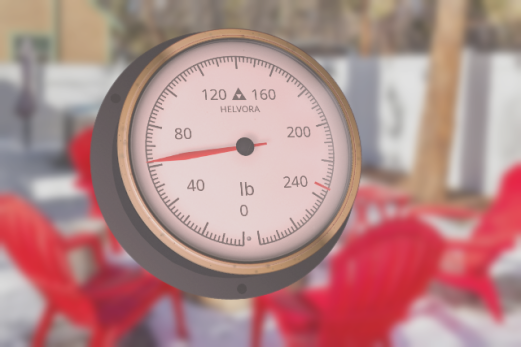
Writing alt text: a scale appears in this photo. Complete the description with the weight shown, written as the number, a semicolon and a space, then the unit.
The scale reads 62; lb
